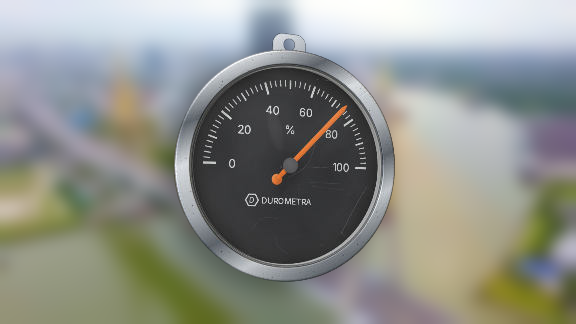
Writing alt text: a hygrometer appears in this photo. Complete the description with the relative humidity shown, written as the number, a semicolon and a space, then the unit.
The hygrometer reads 74; %
